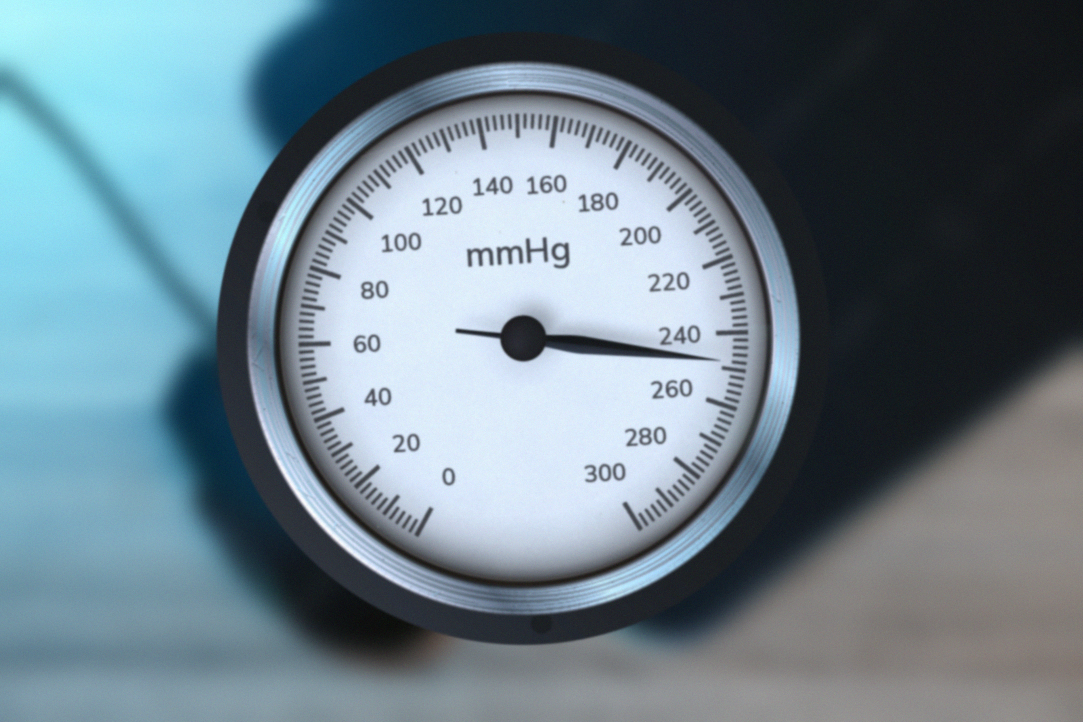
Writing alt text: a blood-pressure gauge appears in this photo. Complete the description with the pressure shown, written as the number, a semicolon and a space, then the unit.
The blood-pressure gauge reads 248; mmHg
